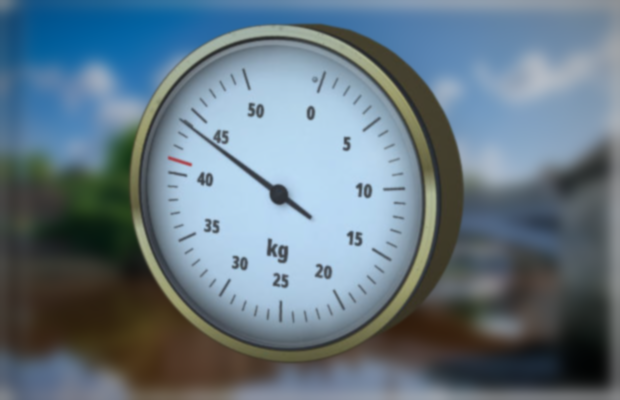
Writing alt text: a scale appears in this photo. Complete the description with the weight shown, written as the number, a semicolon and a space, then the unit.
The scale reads 44; kg
